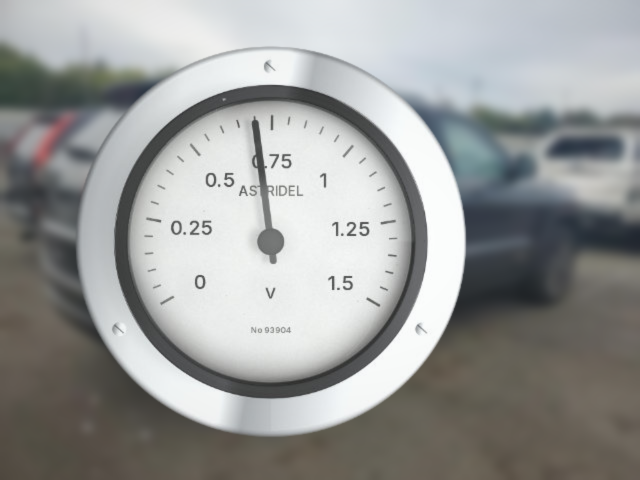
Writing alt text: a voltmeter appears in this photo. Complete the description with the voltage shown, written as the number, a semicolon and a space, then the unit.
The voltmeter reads 0.7; V
